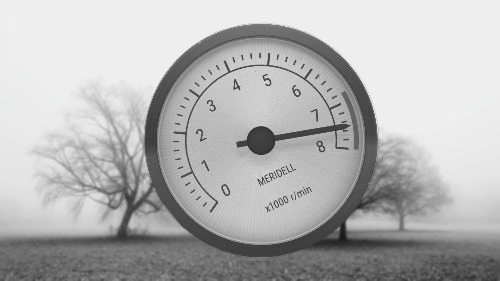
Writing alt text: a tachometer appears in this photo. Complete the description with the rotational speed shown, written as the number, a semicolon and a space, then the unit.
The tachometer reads 7500; rpm
